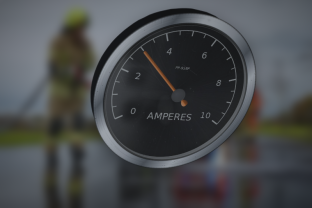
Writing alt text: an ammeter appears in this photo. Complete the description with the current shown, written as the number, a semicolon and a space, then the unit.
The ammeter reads 3; A
